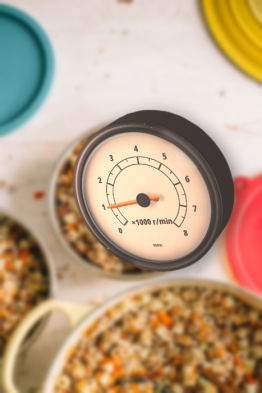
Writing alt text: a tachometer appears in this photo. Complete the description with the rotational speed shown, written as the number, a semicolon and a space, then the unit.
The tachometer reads 1000; rpm
